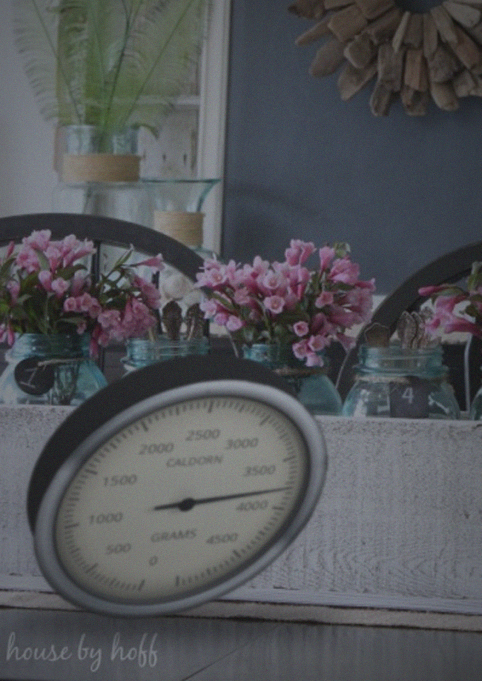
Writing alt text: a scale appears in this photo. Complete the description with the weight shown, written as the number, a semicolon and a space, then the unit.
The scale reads 3750; g
